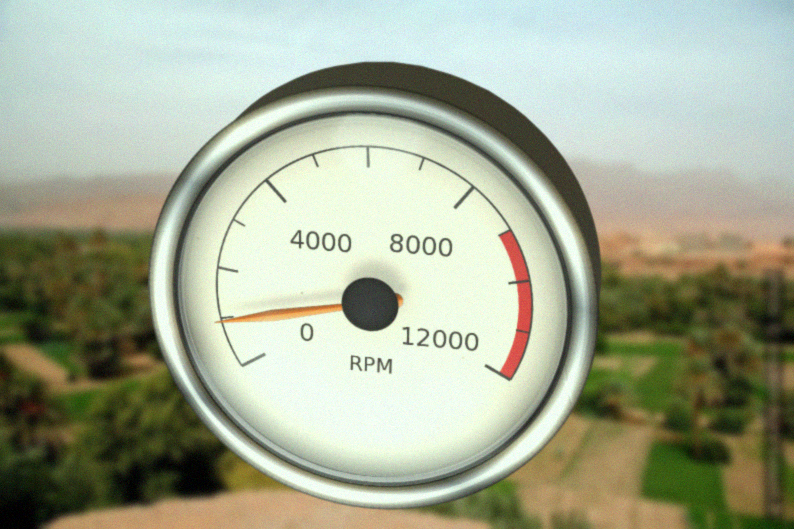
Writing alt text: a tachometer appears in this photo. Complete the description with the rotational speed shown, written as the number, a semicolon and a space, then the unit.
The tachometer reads 1000; rpm
